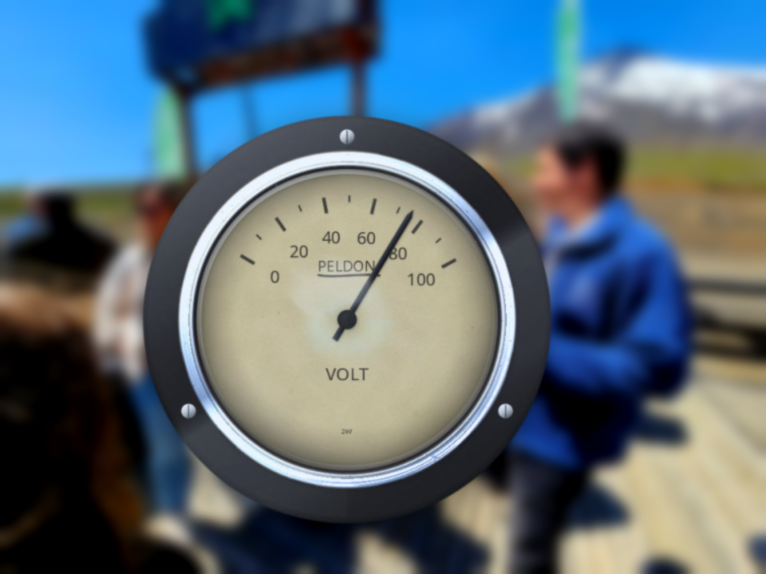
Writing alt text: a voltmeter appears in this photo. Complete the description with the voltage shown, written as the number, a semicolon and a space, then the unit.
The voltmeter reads 75; V
